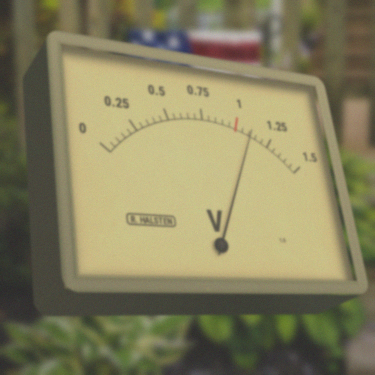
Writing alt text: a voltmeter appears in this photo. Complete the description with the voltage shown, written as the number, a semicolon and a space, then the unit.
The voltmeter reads 1.1; V
